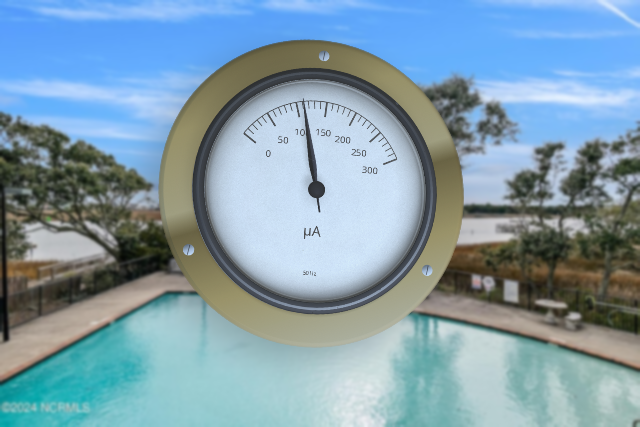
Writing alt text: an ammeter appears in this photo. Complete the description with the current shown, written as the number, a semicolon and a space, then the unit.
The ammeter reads 110; µA
